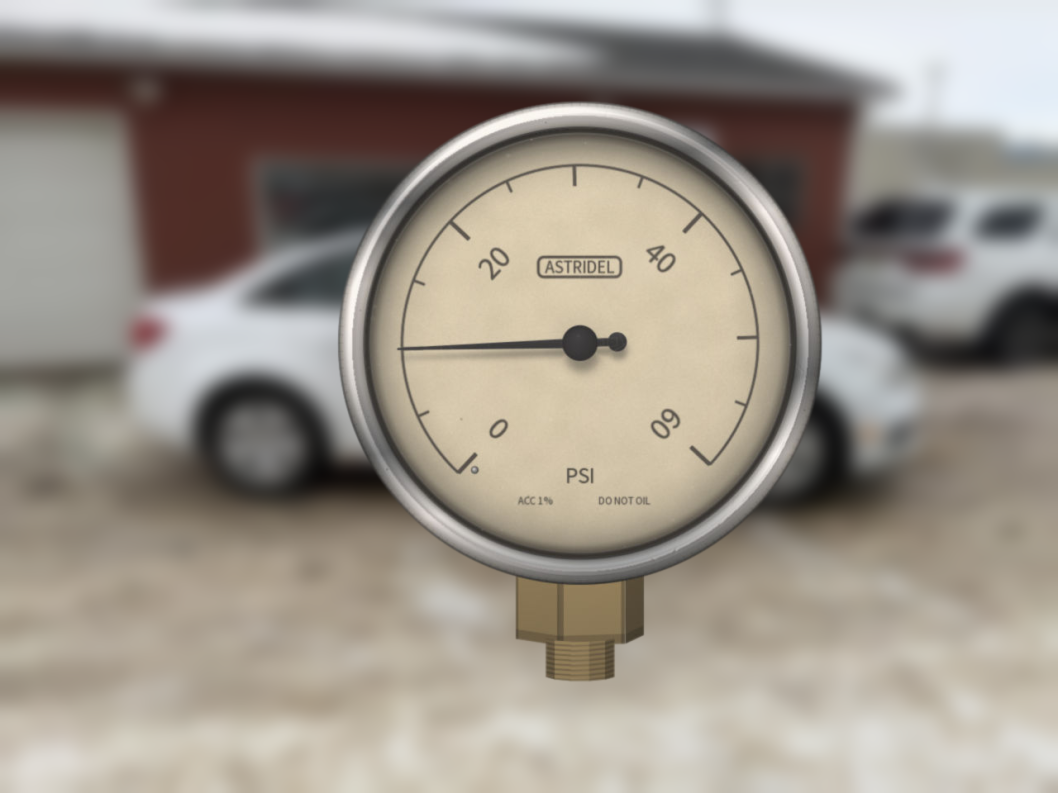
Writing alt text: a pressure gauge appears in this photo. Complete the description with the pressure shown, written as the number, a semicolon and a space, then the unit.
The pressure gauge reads 10; psi
